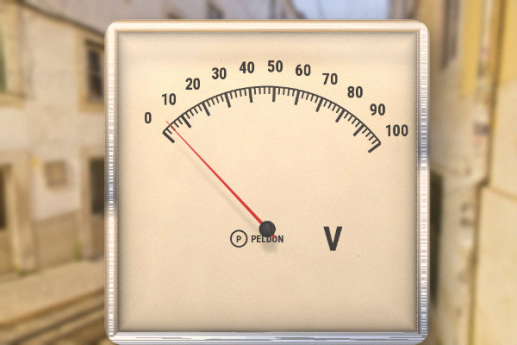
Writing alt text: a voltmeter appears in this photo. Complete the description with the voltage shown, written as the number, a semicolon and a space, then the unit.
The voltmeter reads 4; V
